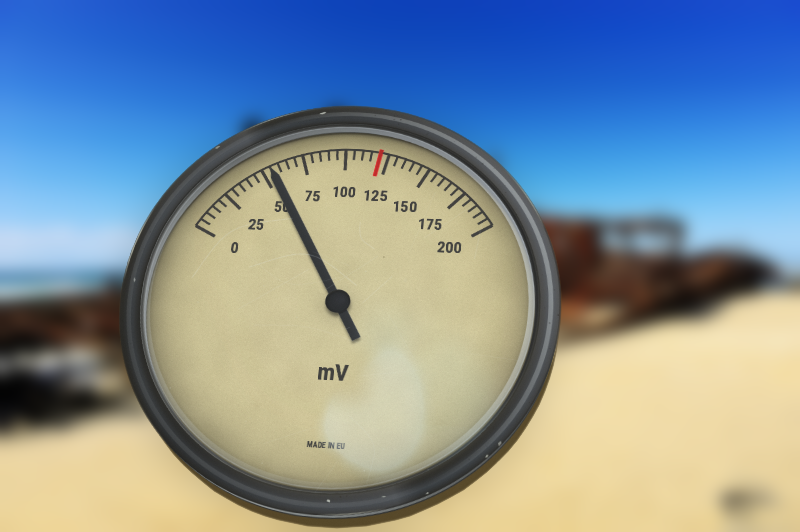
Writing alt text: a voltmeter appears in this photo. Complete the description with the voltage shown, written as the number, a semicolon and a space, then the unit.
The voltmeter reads 55; mV
